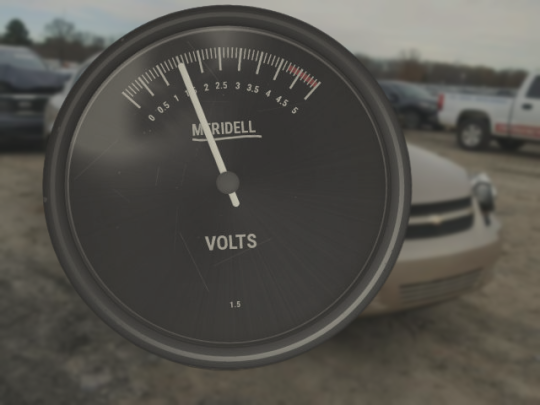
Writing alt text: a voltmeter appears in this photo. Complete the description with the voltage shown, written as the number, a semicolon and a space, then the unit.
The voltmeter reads 1.5; V
